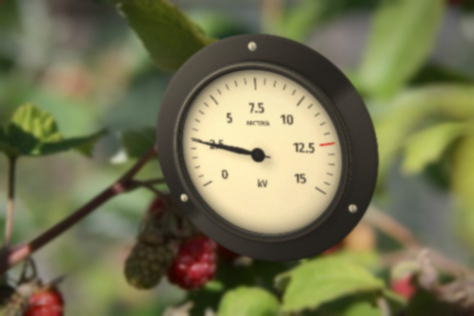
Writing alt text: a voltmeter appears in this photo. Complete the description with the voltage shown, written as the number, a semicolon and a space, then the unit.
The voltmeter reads 2.5; kV
